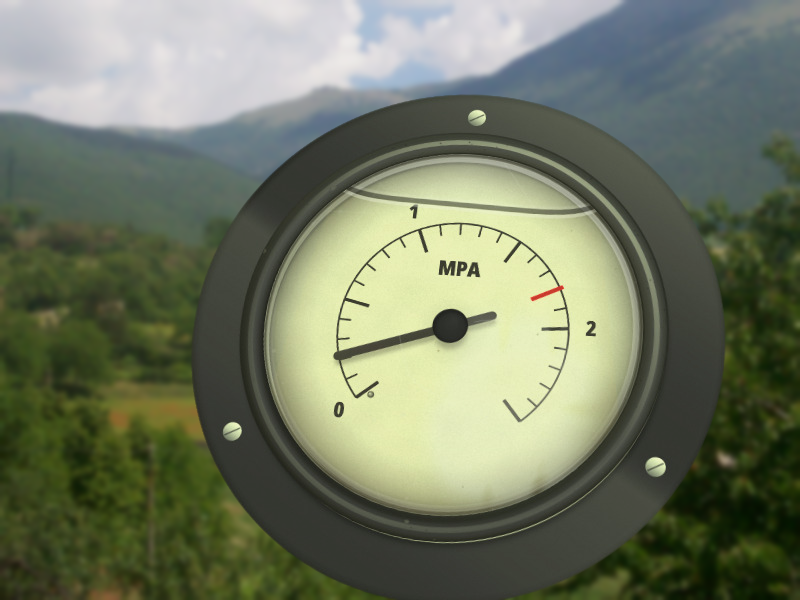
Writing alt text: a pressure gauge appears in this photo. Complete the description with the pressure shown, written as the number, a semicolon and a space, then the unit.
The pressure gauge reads 0.2; MPa
